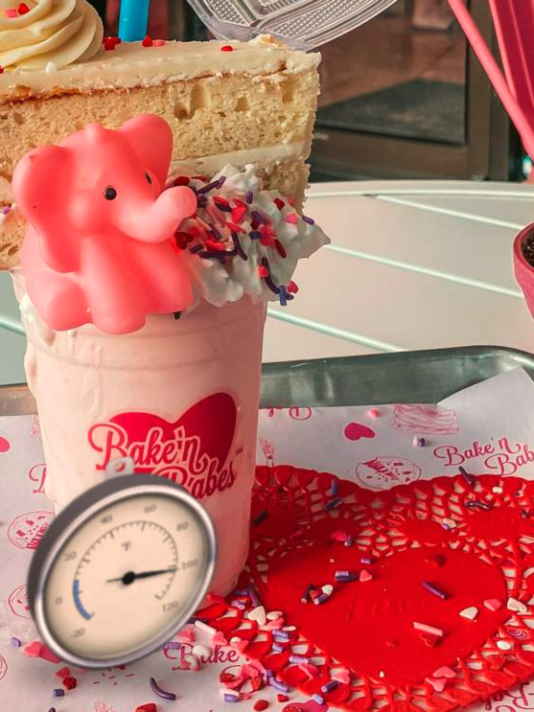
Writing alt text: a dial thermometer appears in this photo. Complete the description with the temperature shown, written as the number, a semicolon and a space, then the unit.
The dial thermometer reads 100; °F
